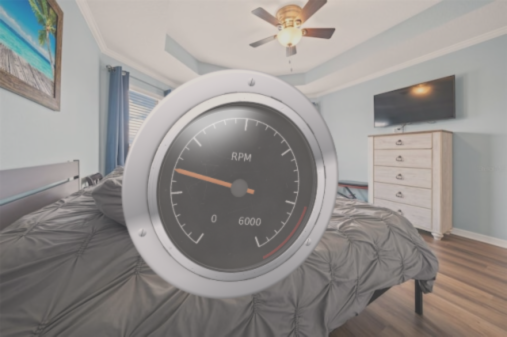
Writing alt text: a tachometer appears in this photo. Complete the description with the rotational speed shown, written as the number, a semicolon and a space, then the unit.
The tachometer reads 1400; rpm
